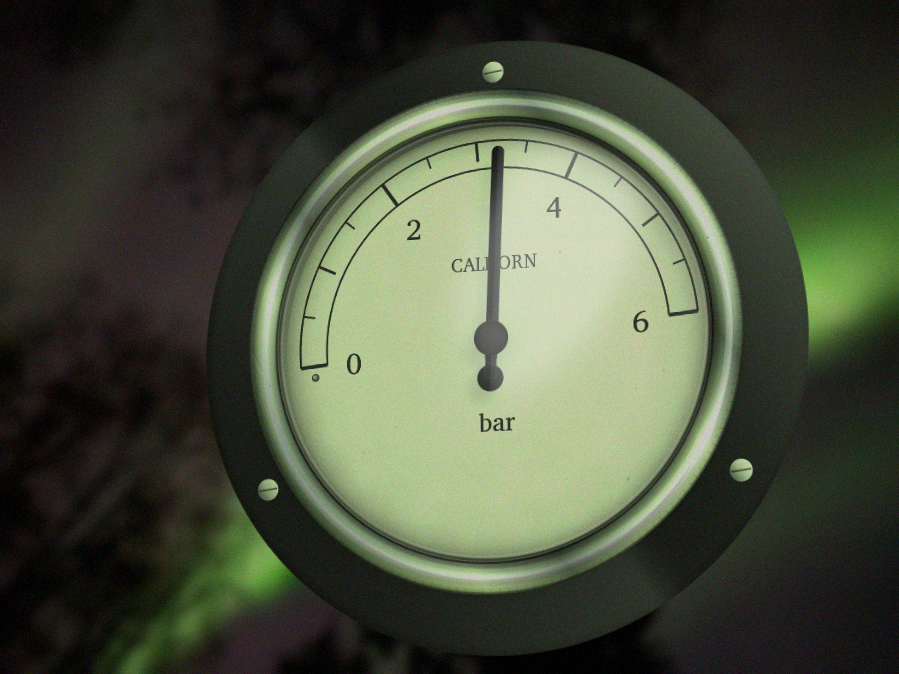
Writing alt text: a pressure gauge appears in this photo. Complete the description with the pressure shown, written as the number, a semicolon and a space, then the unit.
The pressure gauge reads 3.25; bar
